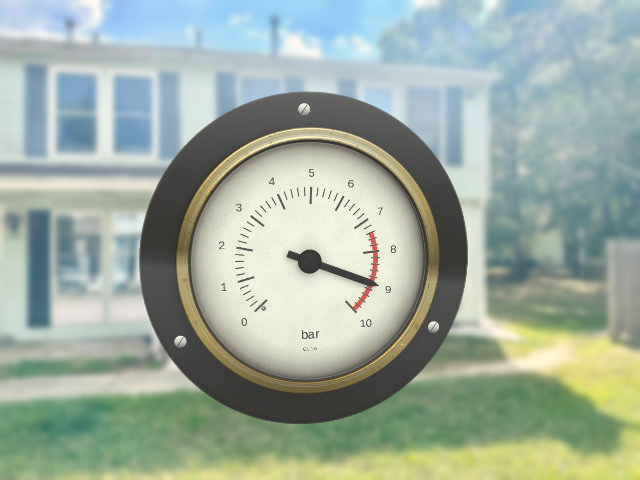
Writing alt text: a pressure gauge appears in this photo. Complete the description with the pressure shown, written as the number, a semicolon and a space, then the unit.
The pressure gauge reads 9; bar
